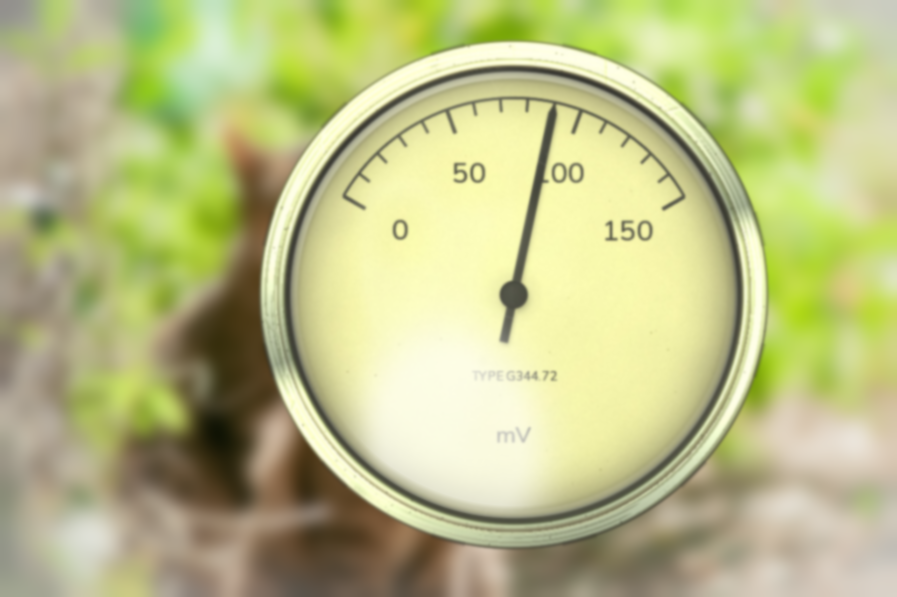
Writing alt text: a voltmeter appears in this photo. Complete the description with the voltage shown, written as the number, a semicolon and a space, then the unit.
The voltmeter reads 90; mV
